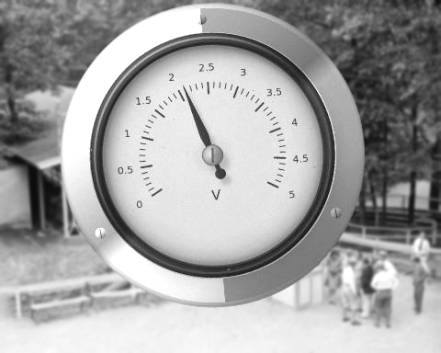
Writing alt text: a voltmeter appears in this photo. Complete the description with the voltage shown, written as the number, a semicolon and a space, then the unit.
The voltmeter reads 2.1; V
